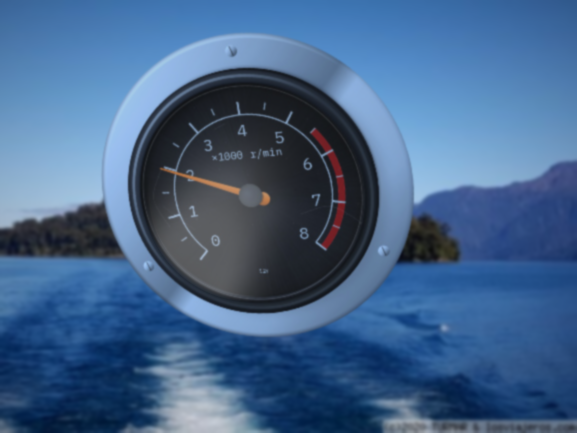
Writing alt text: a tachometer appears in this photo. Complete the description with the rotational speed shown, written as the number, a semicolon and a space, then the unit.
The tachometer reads 2000; rpm
